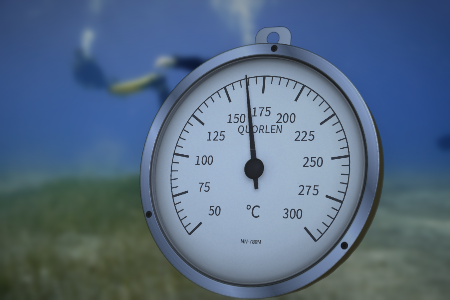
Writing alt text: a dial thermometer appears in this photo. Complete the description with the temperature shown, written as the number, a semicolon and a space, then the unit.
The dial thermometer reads 165; °C
